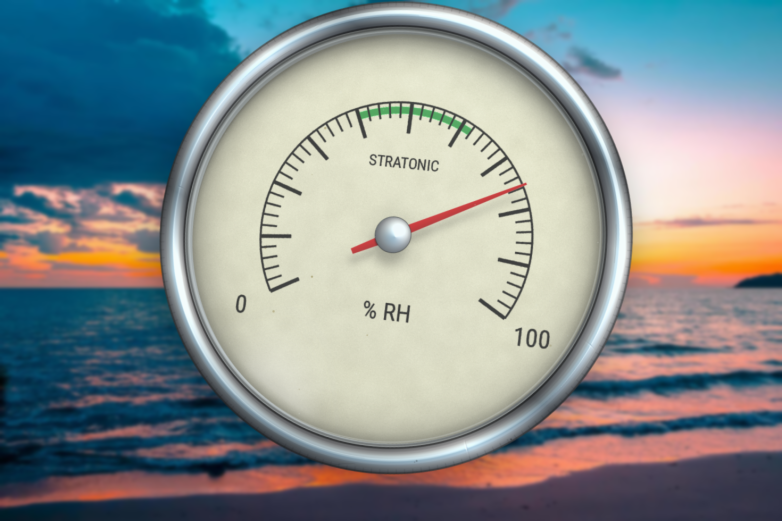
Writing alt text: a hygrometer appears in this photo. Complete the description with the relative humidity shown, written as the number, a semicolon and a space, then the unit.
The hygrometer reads 76; %
